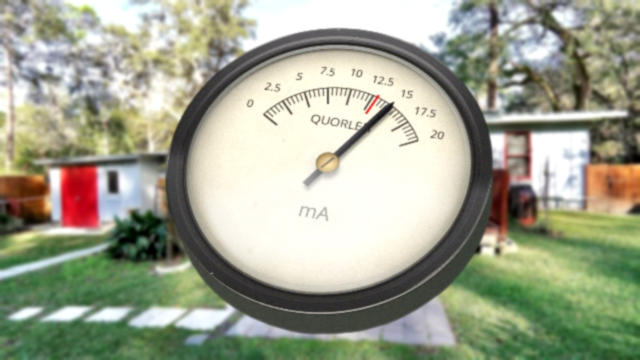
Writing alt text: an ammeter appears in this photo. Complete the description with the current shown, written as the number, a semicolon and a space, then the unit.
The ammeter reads 15; mA
